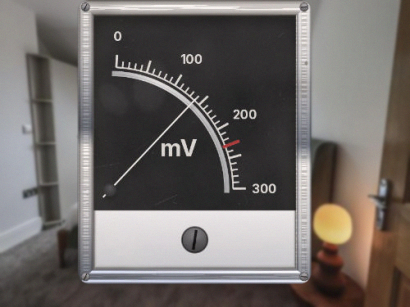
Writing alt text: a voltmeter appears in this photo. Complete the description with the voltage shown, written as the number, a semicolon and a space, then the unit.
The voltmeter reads 140; mV
